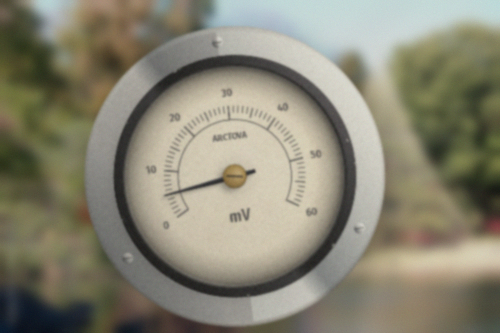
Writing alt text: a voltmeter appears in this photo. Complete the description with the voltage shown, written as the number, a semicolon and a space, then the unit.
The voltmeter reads 5; mV
